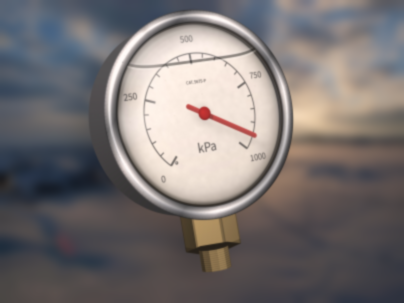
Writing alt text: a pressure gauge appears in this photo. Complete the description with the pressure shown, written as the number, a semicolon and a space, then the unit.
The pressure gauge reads 950; kPa
